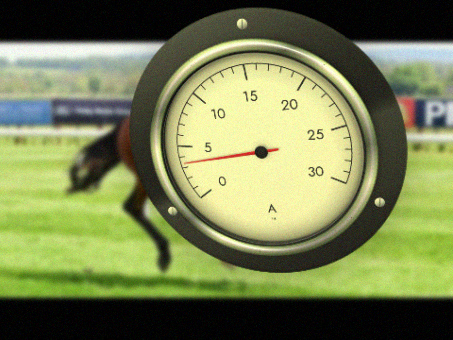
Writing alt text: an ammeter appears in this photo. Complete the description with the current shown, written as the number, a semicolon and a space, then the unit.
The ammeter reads 3.5; A
